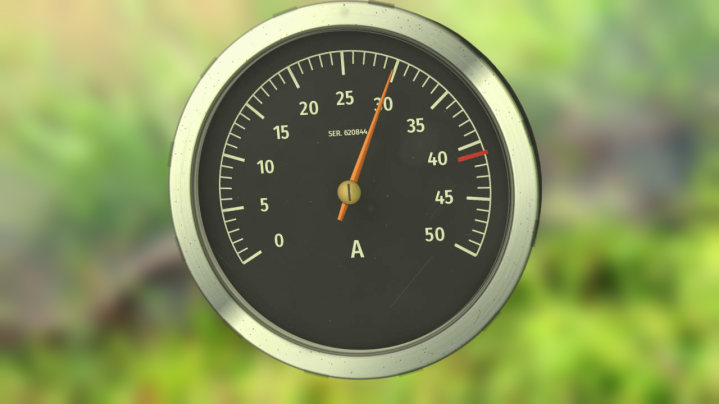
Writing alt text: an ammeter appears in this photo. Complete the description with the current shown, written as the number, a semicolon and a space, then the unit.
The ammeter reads 30; A
